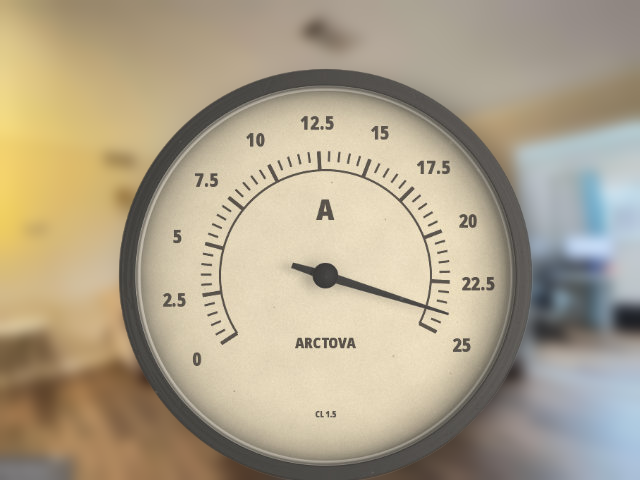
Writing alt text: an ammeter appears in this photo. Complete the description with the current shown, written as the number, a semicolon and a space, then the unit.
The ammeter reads 24; A
